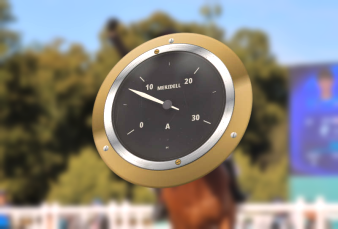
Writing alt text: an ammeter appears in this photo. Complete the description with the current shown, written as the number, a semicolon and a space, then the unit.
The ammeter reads 7.5; A
